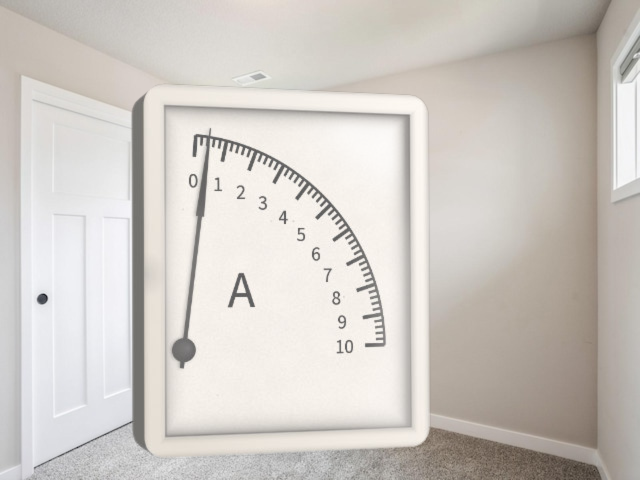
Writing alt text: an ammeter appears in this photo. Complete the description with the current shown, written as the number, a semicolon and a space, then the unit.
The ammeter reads 0.4; A
